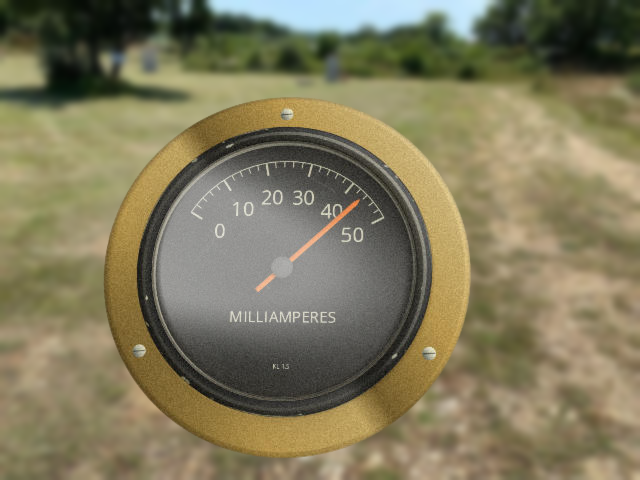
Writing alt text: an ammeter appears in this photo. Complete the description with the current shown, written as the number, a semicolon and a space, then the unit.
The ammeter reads 44; mA
